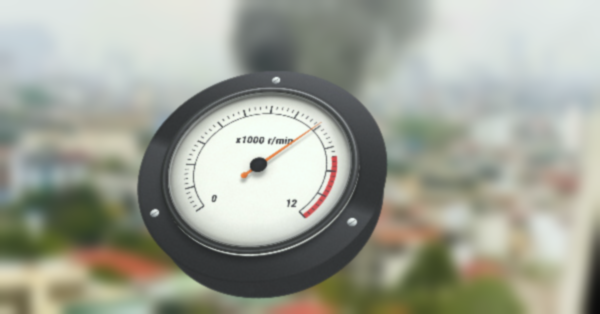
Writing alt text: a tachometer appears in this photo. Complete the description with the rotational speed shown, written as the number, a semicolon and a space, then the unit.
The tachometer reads 8000; rpm
